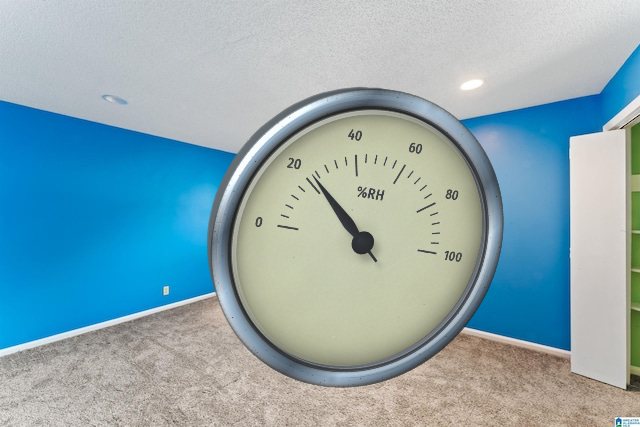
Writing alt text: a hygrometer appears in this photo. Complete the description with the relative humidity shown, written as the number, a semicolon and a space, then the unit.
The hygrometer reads 22; %
